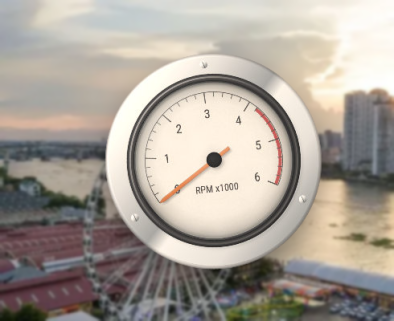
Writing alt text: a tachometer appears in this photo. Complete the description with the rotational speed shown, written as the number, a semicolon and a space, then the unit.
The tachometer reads 0; rpm
